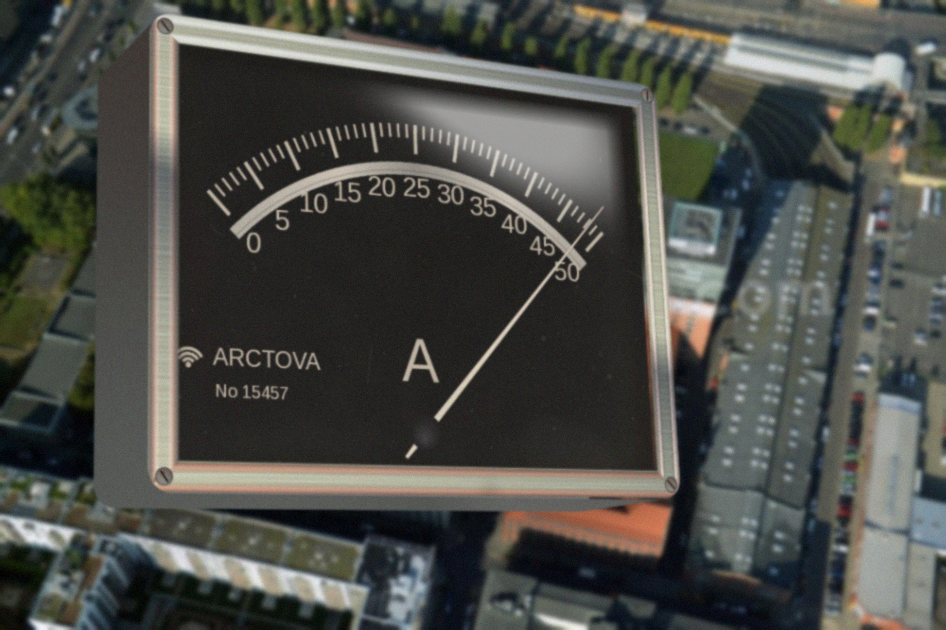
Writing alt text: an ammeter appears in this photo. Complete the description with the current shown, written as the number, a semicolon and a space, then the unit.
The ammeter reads 48; A
